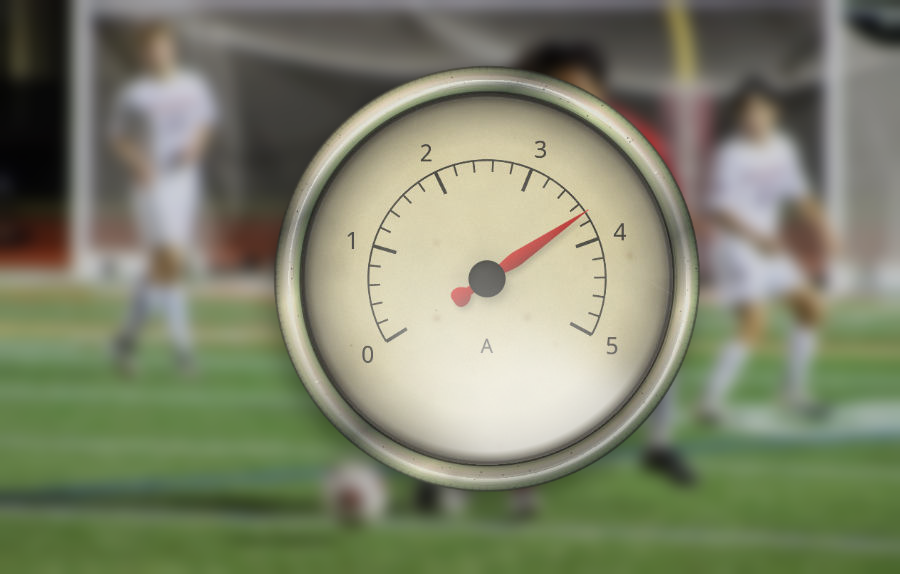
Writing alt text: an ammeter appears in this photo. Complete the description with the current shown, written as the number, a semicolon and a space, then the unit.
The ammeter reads 3.7; A
